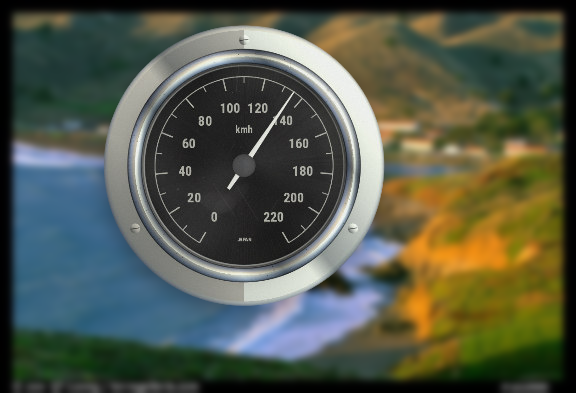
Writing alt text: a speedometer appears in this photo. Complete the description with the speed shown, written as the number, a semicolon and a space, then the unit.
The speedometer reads 135; km/h
